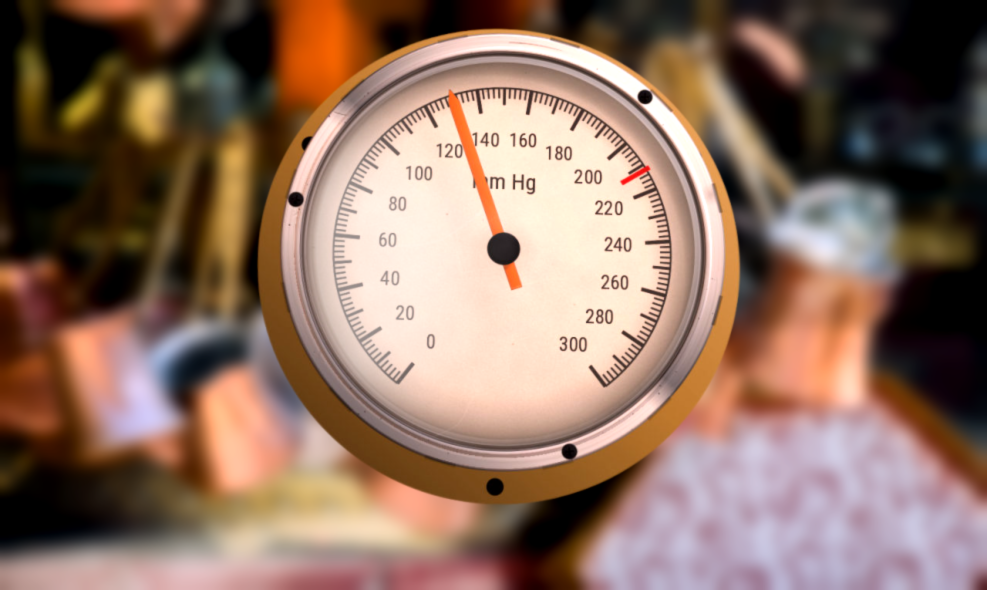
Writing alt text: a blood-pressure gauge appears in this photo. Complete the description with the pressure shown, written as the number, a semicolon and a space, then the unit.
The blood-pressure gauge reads 130; mmHg
